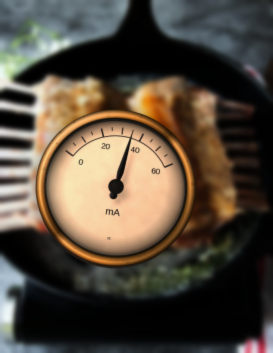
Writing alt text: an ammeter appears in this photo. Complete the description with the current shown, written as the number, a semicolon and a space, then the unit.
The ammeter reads 35; mA
